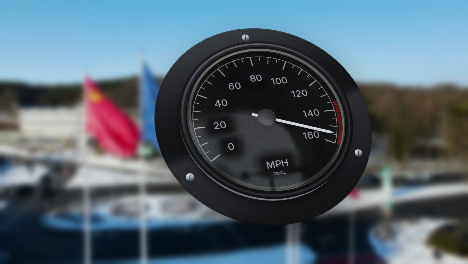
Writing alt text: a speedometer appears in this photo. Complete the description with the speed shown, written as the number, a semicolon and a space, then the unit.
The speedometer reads 155; mph
